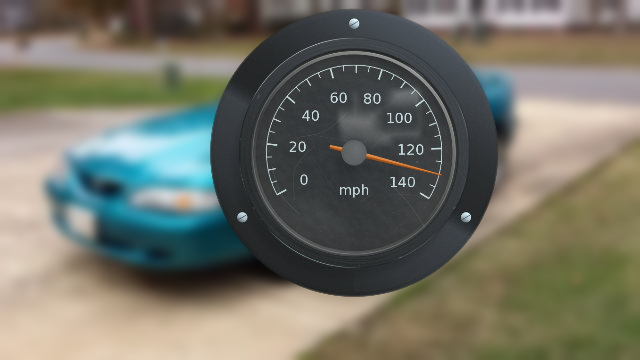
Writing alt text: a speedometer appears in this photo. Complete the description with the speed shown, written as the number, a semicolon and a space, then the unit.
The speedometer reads 130; mph
